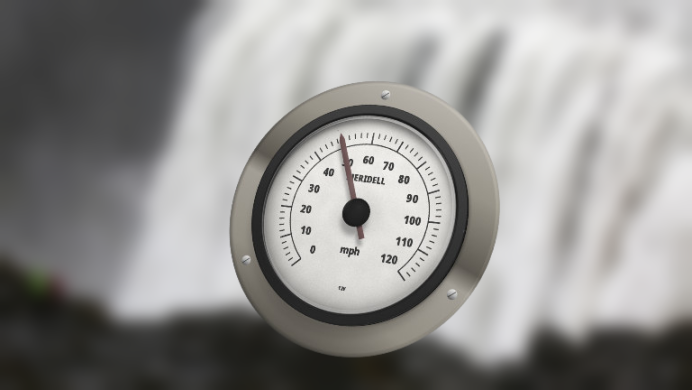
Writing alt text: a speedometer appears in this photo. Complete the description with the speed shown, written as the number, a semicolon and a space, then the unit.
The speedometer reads 50; mph
